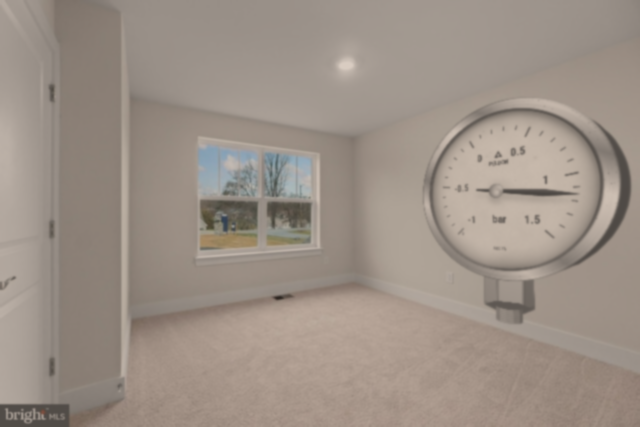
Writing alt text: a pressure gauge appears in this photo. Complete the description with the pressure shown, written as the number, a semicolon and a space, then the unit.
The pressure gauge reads 1.15; bar
